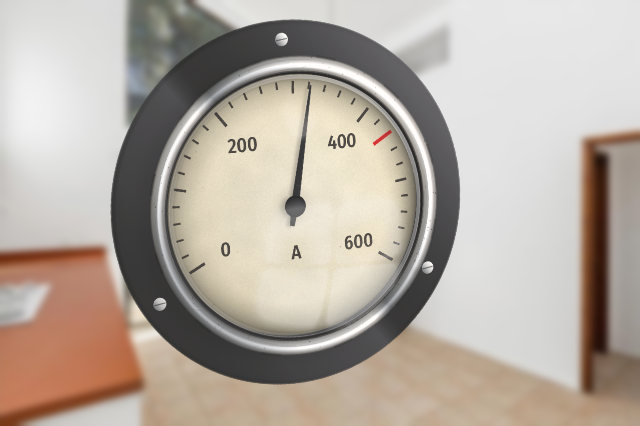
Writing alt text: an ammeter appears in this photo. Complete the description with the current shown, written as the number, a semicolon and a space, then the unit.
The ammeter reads 320; A
